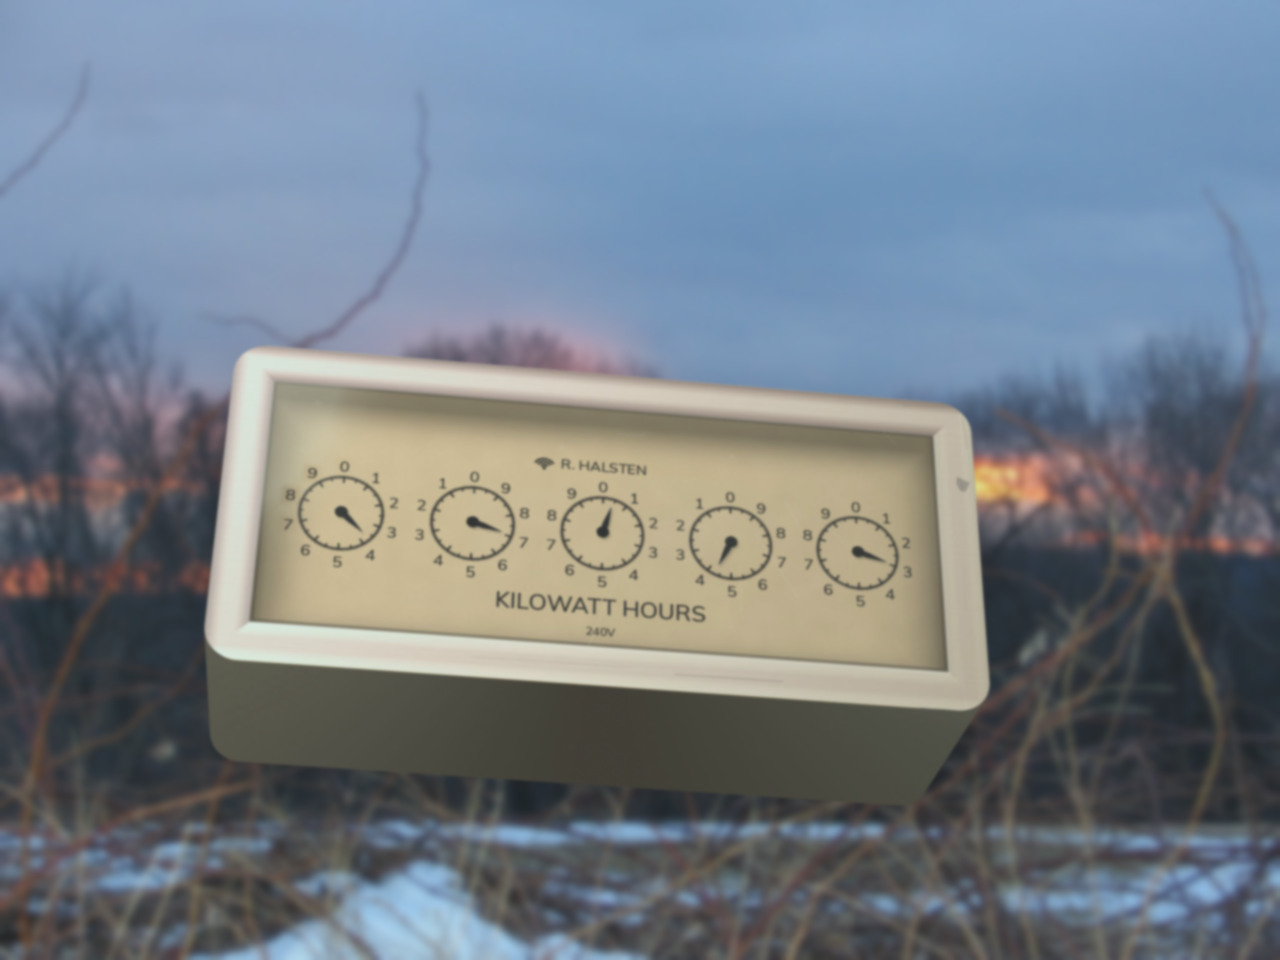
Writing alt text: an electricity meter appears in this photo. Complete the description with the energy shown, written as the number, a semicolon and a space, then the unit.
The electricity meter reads 37043; kWh
